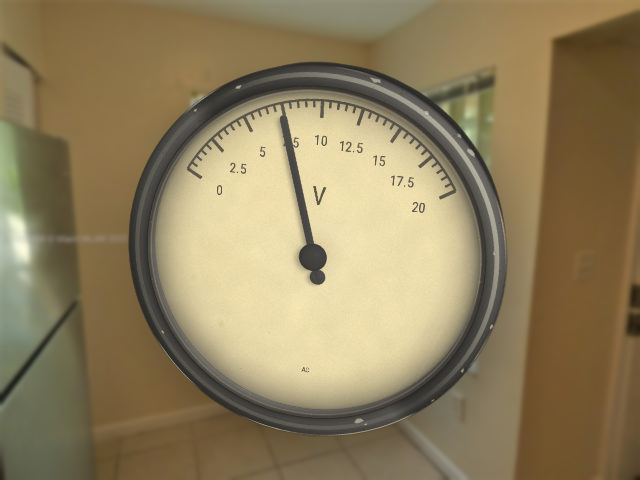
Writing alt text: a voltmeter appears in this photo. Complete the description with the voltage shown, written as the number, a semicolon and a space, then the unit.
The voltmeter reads 7.5; V
